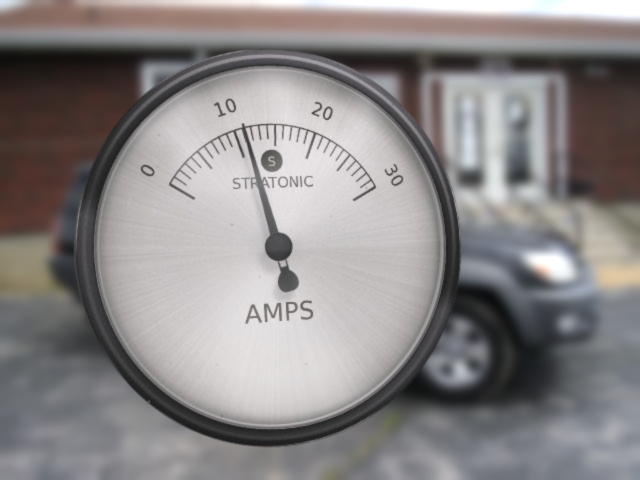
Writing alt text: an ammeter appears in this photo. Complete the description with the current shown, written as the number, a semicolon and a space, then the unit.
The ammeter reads 11; A
